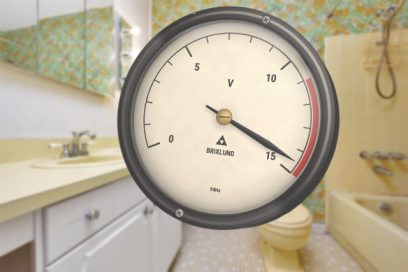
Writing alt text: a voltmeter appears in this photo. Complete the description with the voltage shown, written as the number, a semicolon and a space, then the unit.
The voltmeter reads 14.5; V
